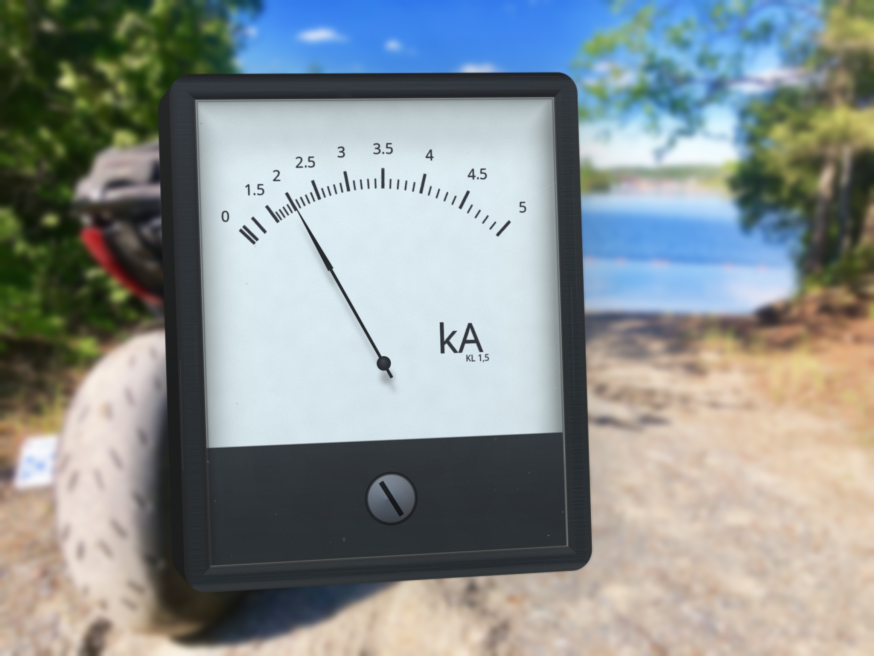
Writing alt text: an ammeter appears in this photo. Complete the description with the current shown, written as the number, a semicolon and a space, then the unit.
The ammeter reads 2; kA
